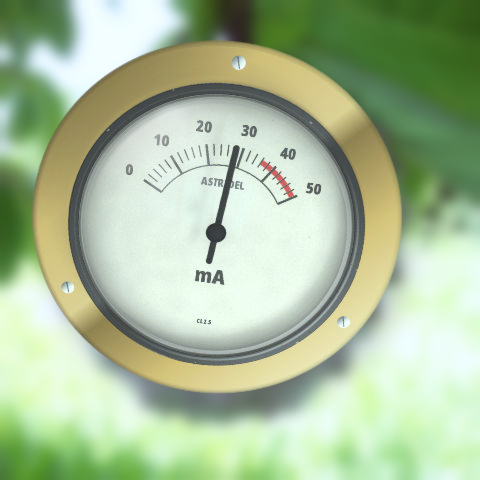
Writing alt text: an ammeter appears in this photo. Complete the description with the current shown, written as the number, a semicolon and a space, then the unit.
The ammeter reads 28; mA
